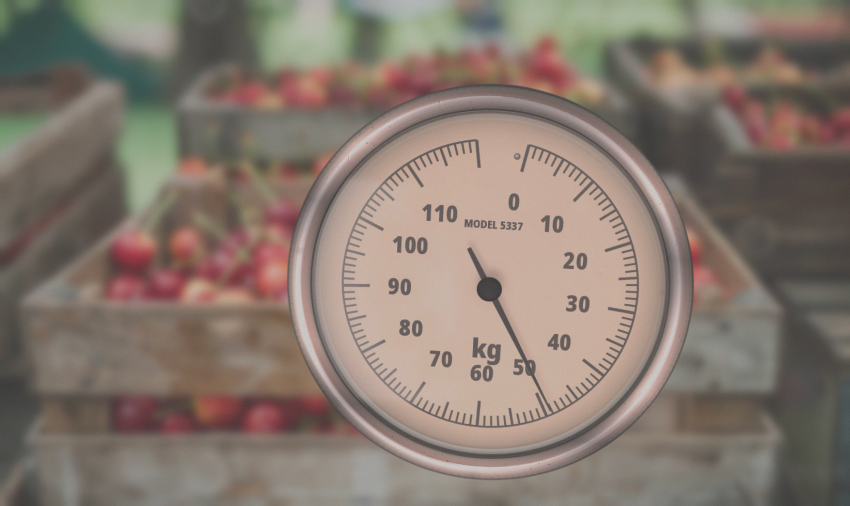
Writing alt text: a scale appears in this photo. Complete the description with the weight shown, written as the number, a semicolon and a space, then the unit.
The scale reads 49; kg
